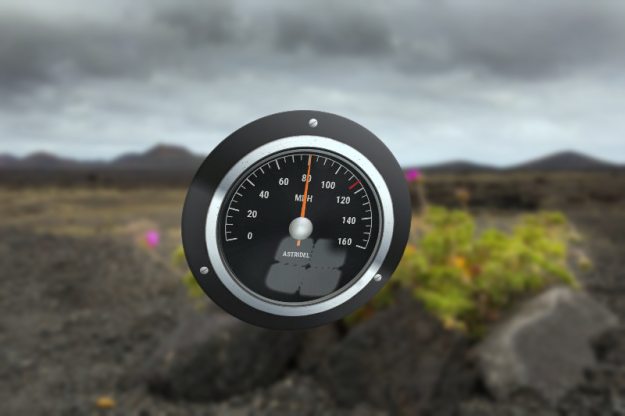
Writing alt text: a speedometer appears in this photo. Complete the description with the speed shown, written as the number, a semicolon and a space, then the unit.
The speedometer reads 80; mph
